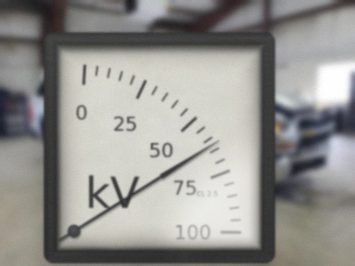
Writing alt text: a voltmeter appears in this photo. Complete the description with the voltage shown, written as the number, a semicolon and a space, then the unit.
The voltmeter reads 62.5; kV
